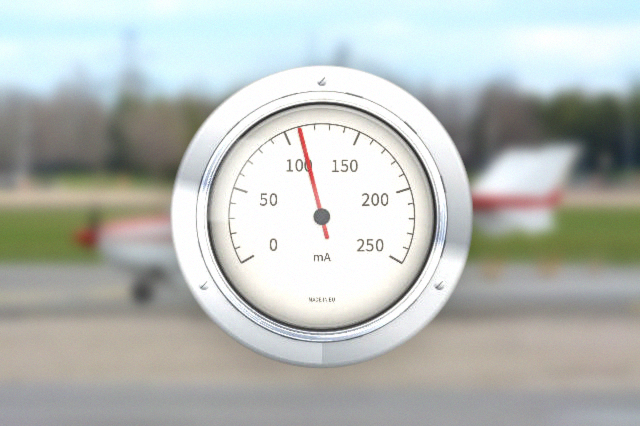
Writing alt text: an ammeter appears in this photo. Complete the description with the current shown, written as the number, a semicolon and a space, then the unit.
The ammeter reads 110; mA
